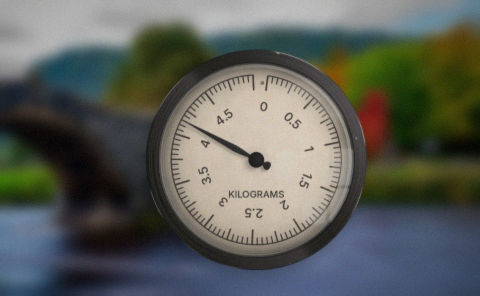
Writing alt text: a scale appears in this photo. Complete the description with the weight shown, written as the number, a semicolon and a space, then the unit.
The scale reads 4.15; kg
